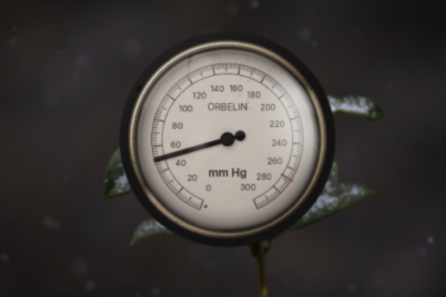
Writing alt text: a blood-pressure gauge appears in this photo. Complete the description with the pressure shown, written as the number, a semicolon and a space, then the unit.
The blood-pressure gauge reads 50; mmHg
